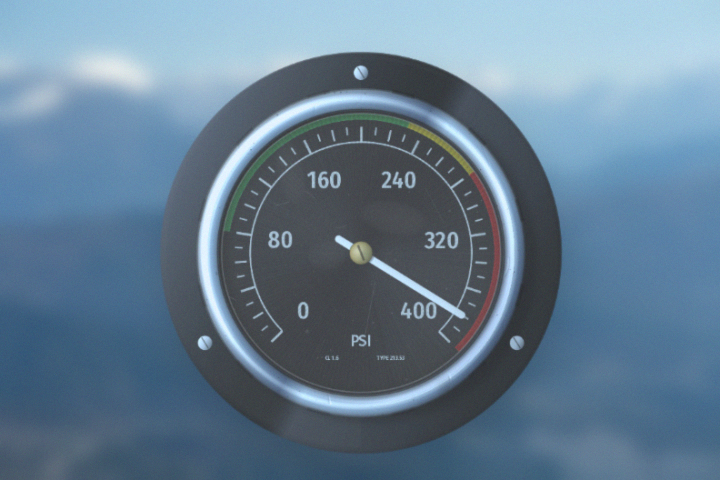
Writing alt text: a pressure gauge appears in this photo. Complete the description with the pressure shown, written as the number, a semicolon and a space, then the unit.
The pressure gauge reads 380; psi
